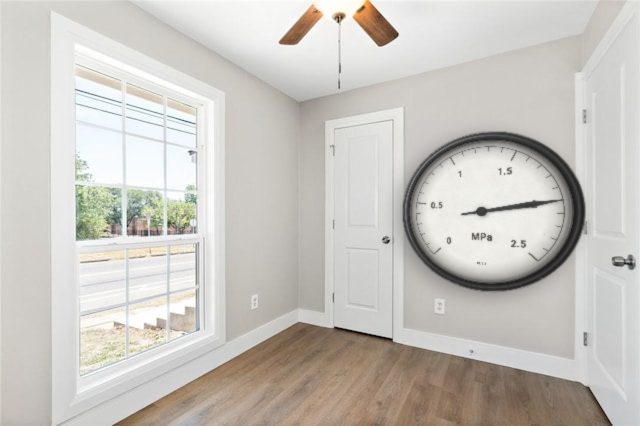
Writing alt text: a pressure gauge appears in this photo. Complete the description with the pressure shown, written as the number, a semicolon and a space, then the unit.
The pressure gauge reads 2; MPa
